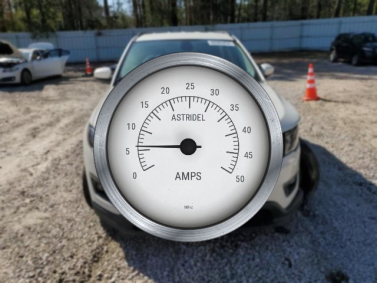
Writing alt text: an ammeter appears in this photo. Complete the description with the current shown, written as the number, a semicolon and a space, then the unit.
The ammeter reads 6; A
